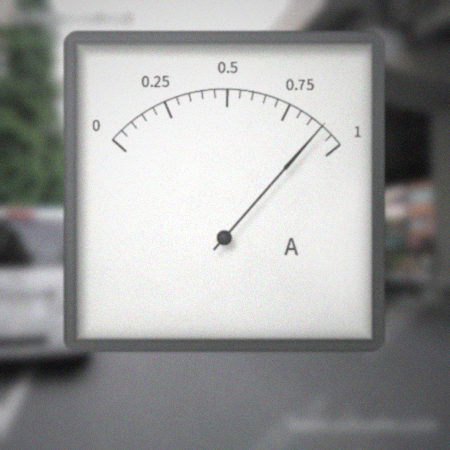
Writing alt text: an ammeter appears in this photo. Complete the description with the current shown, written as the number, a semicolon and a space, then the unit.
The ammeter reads 0.9; A
